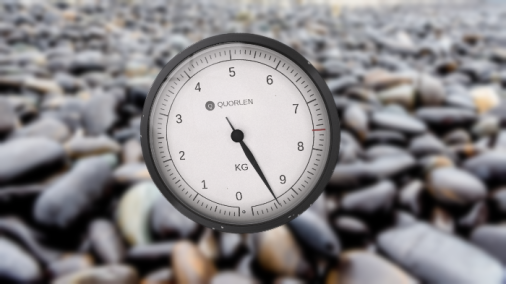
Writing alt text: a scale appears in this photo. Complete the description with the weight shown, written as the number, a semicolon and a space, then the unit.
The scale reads 9.4; kg
